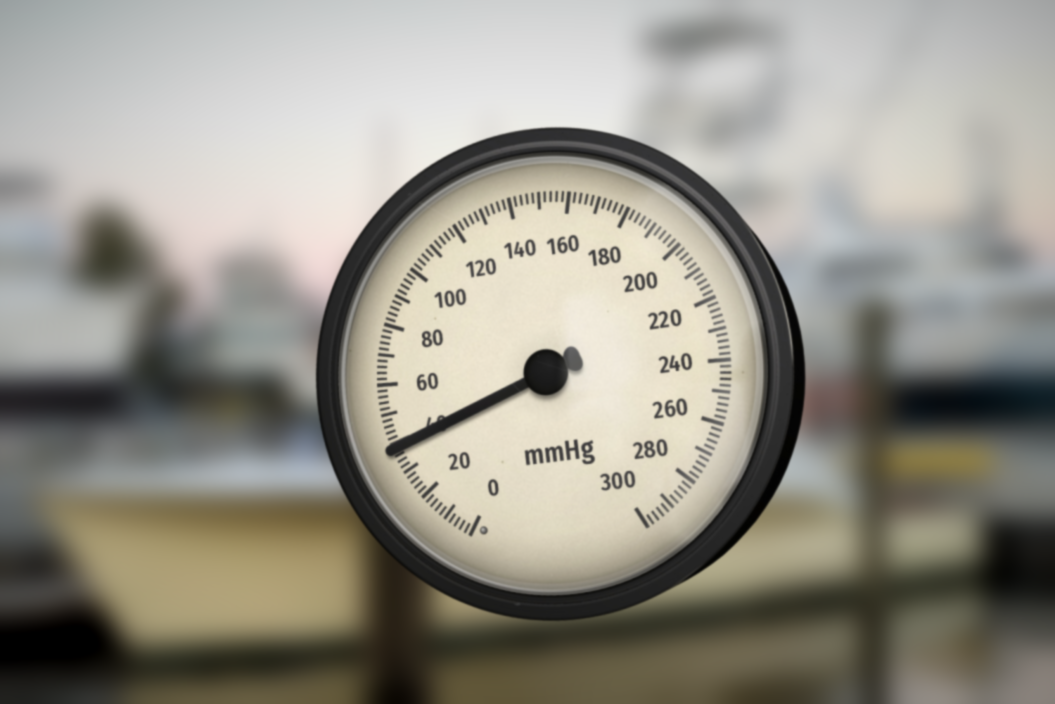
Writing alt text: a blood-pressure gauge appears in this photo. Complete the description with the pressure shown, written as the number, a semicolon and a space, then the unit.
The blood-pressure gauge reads 38; mmHg
